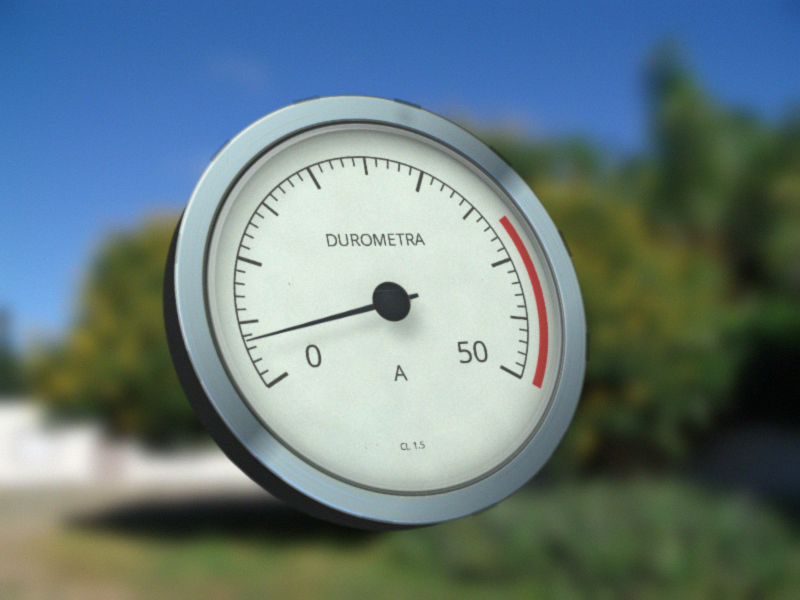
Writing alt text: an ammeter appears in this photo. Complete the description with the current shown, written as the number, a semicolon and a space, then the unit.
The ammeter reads 3.5; A
